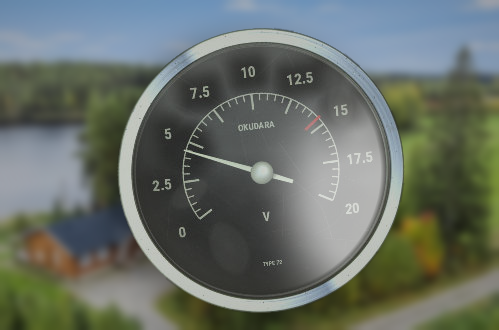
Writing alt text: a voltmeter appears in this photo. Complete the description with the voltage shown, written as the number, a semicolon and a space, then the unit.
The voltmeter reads 4.5; V
